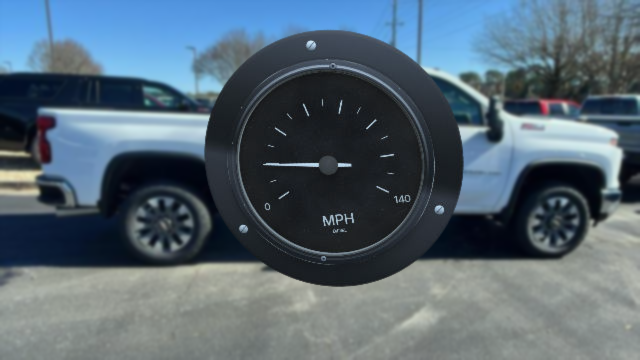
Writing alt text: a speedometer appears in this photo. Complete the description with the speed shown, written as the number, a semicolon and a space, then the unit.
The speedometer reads 20; mph
